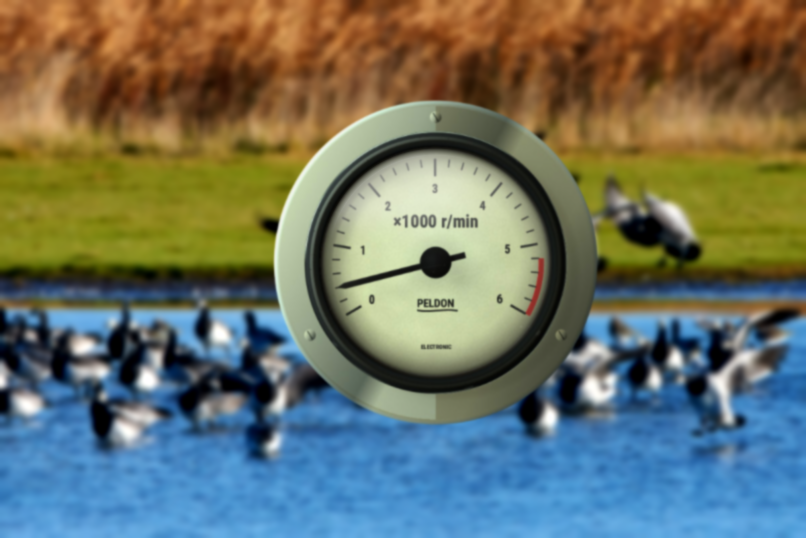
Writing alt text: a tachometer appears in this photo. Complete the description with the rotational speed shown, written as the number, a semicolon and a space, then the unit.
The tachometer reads 400; rpm
